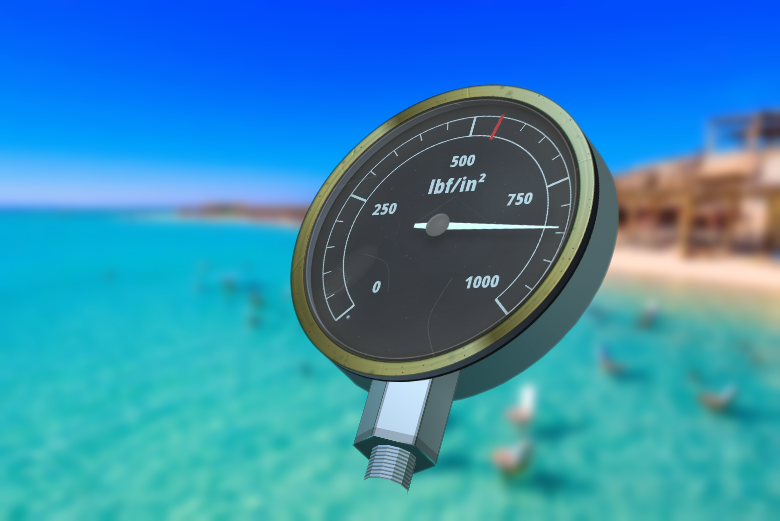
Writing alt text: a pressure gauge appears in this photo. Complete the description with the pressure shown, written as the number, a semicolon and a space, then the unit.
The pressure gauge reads 850; psi
